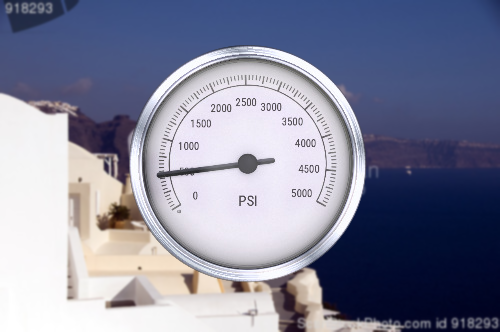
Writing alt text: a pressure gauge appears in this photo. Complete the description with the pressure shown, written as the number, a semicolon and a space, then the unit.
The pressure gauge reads 500; psi
